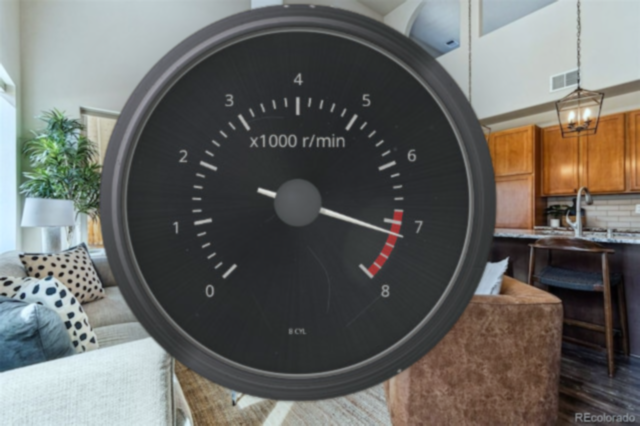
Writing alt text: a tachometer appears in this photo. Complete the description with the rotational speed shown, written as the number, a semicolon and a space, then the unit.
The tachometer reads 7200; rpm
